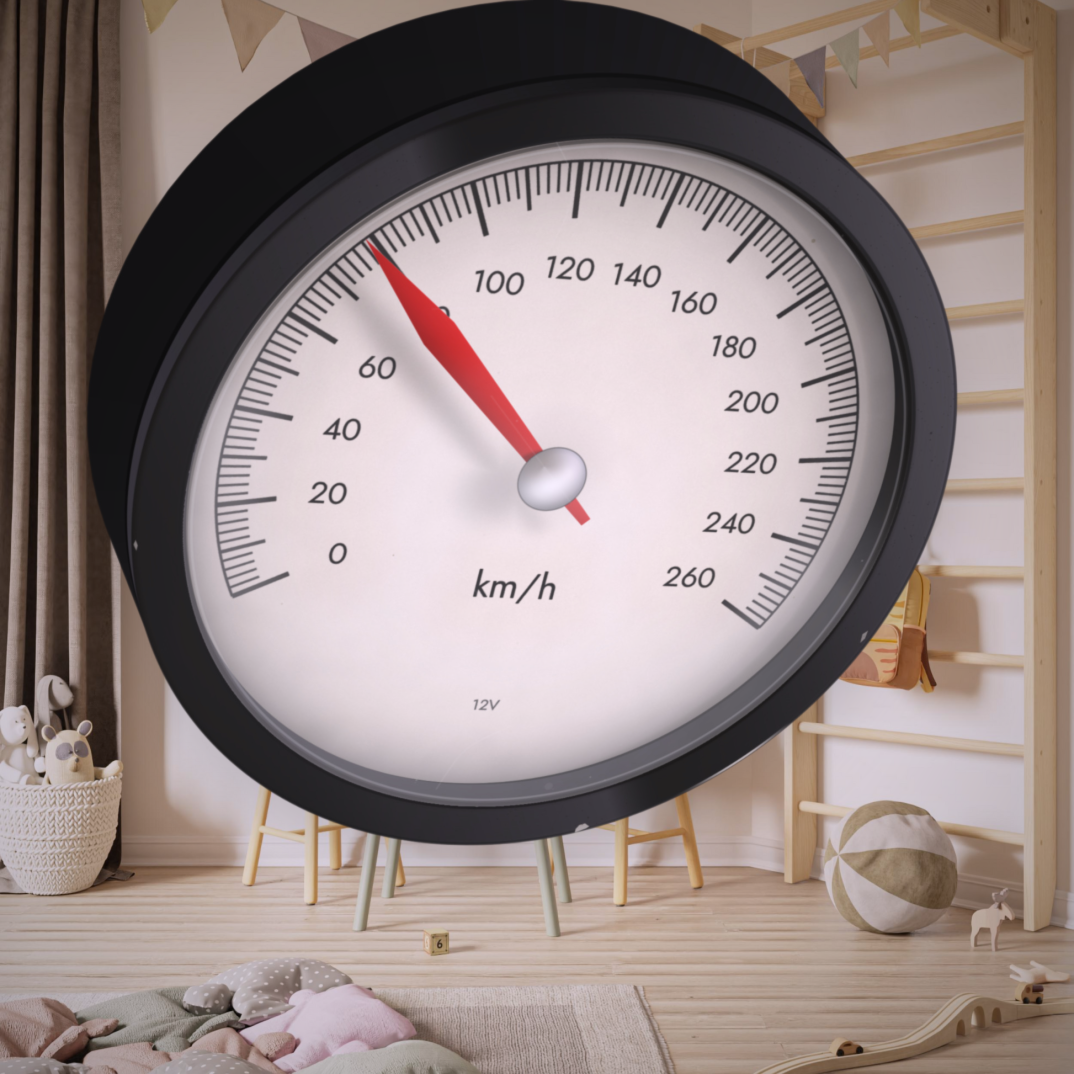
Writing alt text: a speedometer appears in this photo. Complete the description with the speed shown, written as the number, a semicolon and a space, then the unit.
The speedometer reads 79; km/h
